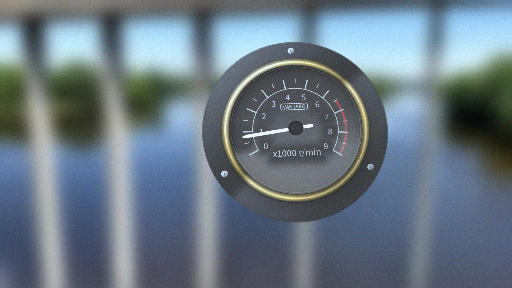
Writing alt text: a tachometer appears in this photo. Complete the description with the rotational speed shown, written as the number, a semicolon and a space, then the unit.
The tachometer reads 750; rpm
